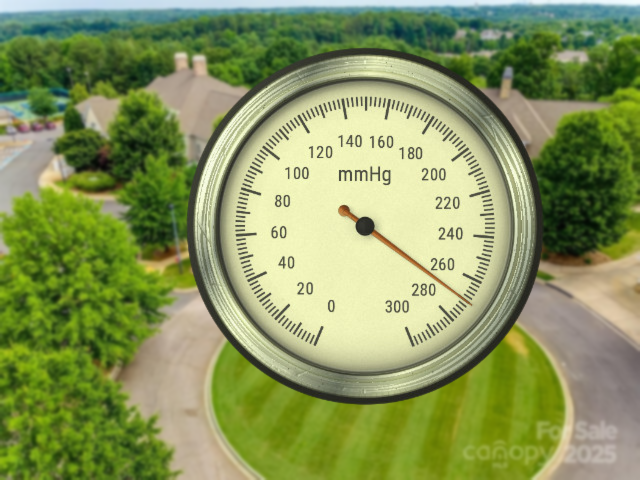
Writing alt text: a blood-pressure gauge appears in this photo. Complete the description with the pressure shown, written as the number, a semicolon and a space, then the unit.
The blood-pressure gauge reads 270; mmHg
